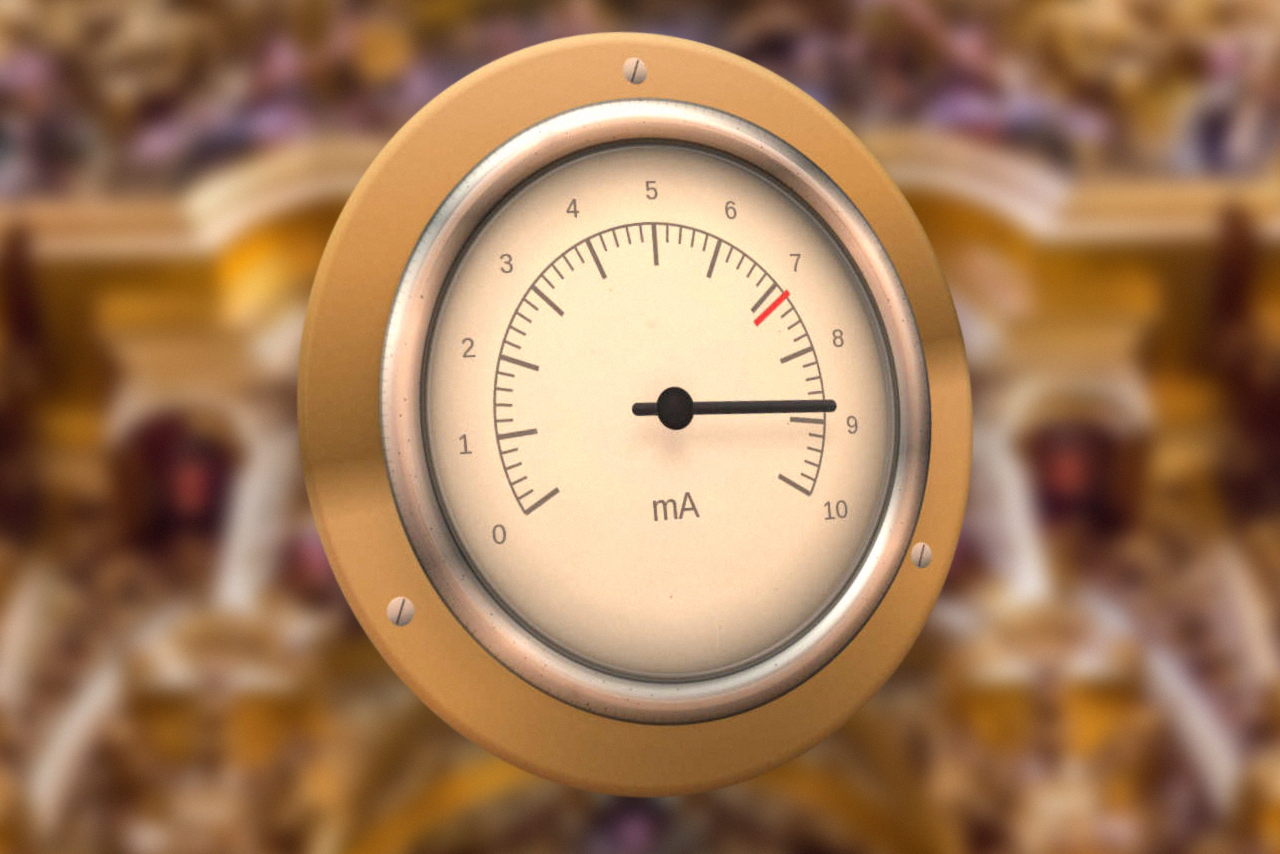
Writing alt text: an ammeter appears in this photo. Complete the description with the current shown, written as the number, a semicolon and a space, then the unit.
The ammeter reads 8.8; mA
